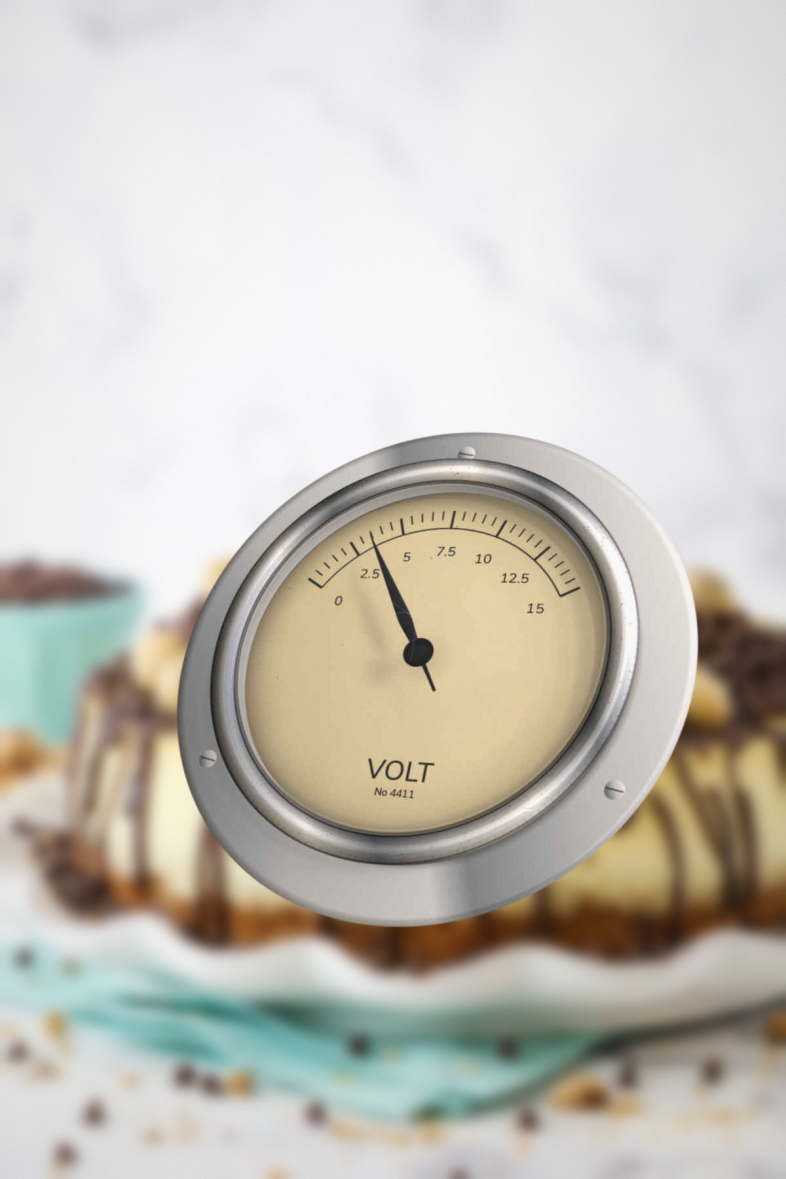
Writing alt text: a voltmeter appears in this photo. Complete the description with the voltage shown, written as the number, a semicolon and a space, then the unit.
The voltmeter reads 3.5; V
